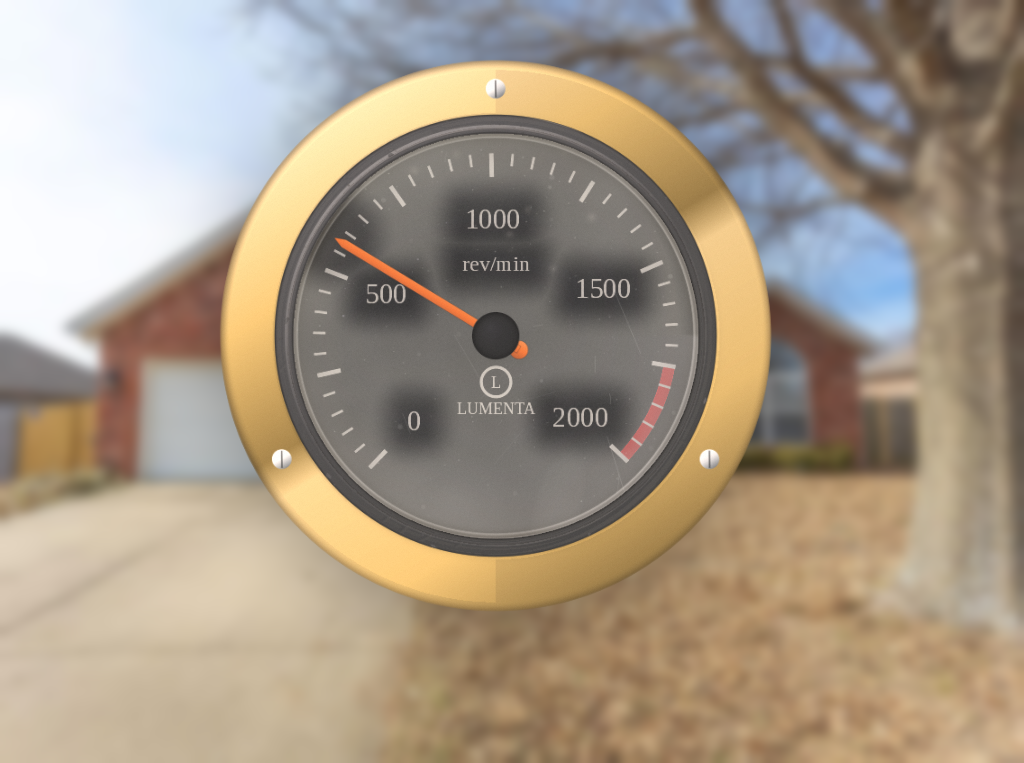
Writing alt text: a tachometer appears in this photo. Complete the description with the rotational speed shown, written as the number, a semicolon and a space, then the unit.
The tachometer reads 575; rpm
